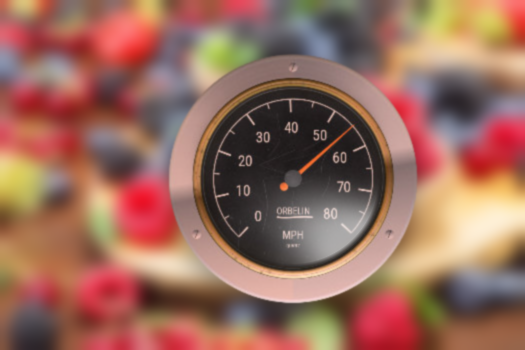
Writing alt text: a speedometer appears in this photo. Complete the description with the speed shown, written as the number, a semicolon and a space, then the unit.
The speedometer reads 55; mph
